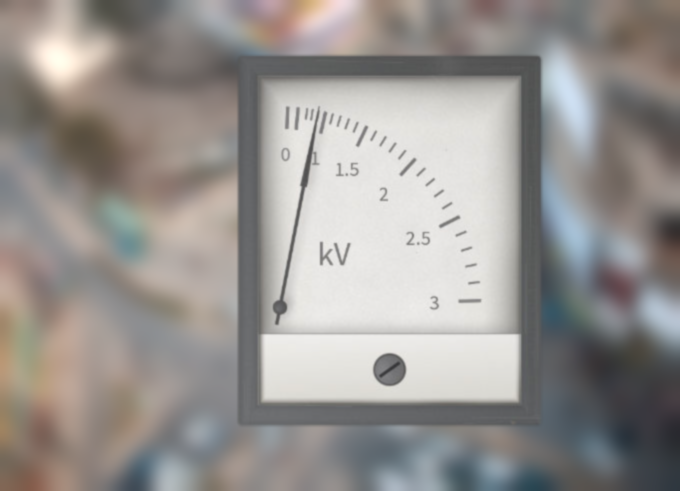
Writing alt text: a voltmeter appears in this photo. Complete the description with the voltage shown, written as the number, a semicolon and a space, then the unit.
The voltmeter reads 0.9; kV
